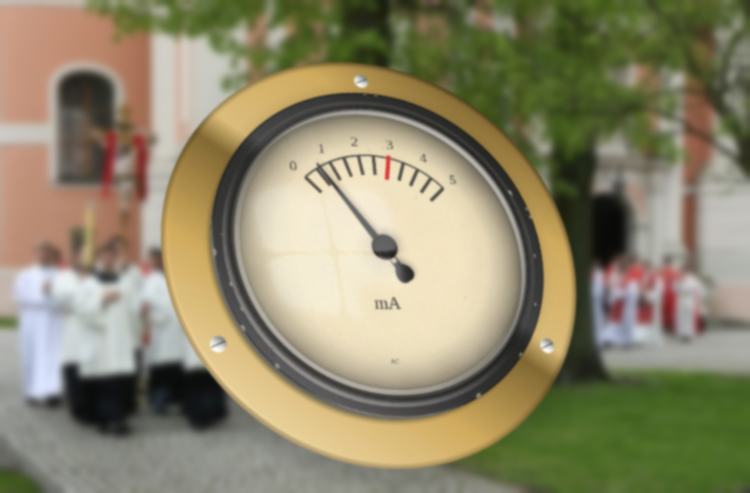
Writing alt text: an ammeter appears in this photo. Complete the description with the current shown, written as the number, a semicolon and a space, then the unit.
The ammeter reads 0.5; mA
